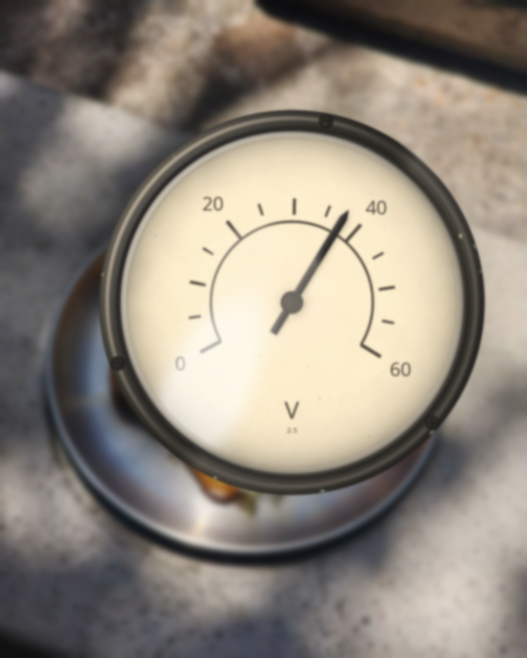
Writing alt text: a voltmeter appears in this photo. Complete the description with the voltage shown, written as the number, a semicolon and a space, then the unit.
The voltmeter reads 37.5; V
